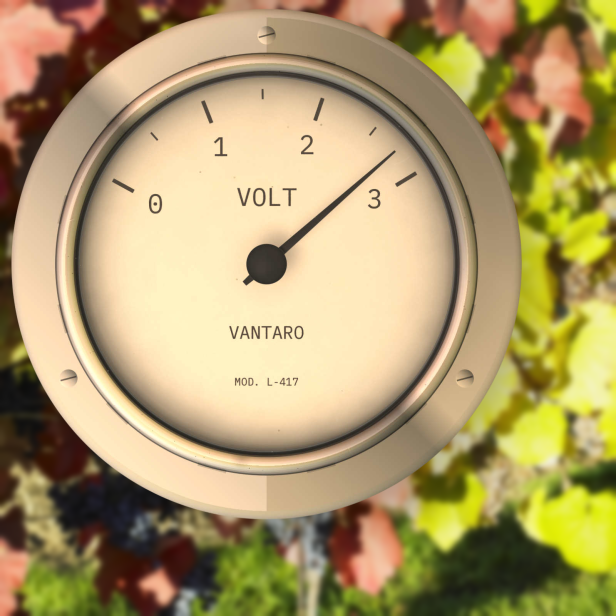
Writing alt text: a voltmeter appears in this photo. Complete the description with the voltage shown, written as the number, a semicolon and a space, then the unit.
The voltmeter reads 2.75; V
